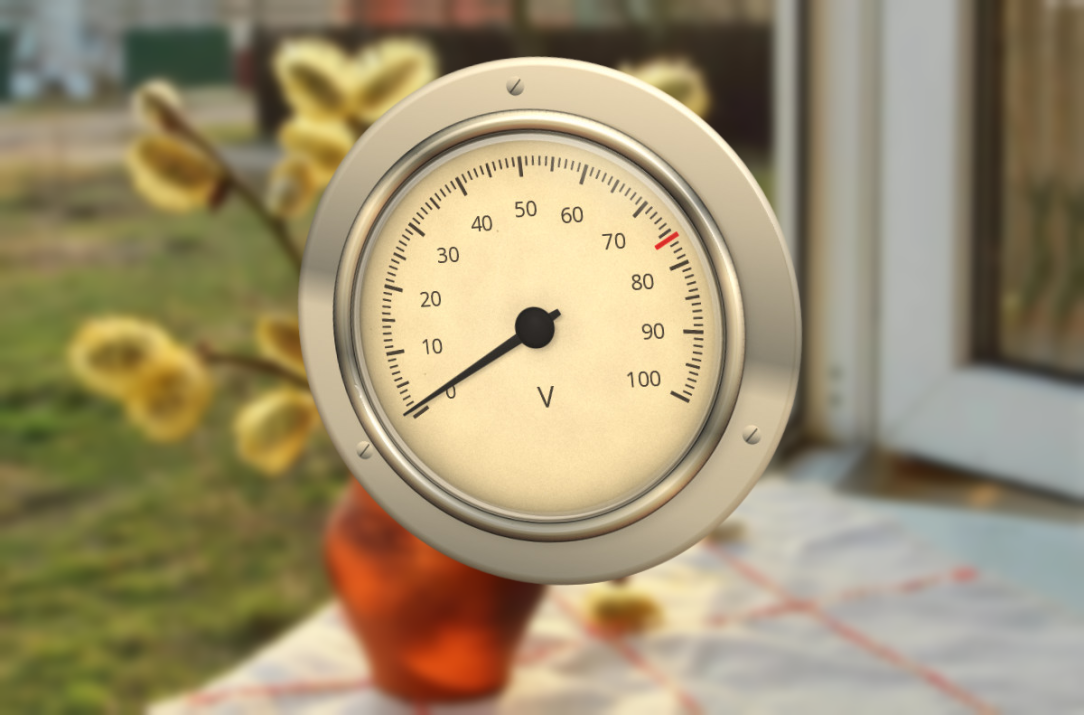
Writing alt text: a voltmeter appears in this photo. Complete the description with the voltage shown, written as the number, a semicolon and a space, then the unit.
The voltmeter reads 1; V
